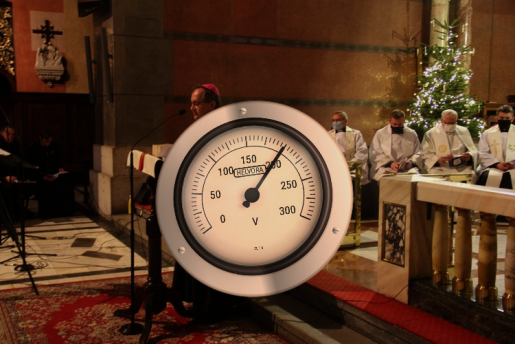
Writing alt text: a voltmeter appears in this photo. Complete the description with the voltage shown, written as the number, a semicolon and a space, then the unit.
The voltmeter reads 200; V
